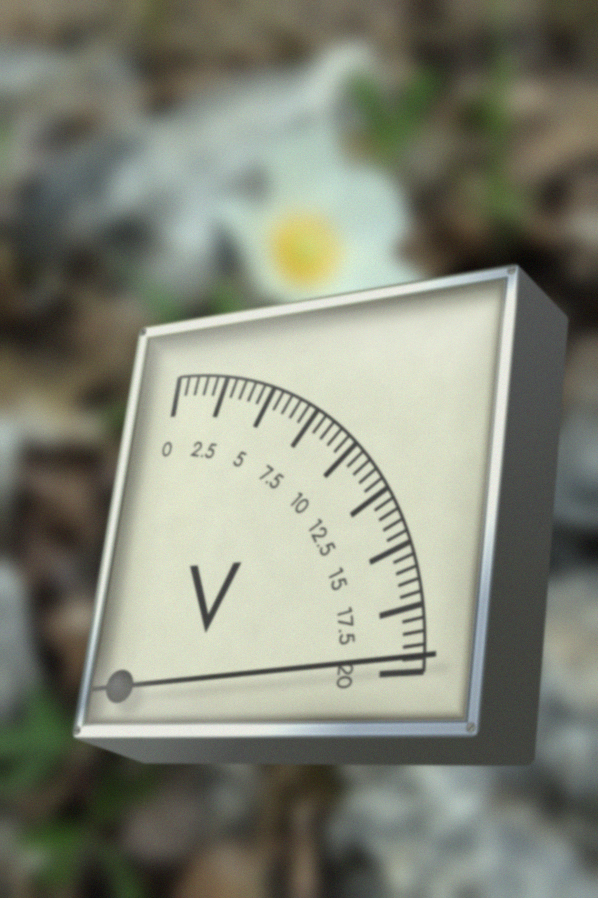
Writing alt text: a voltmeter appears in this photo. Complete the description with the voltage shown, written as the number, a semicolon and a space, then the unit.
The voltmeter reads 19.5; V
